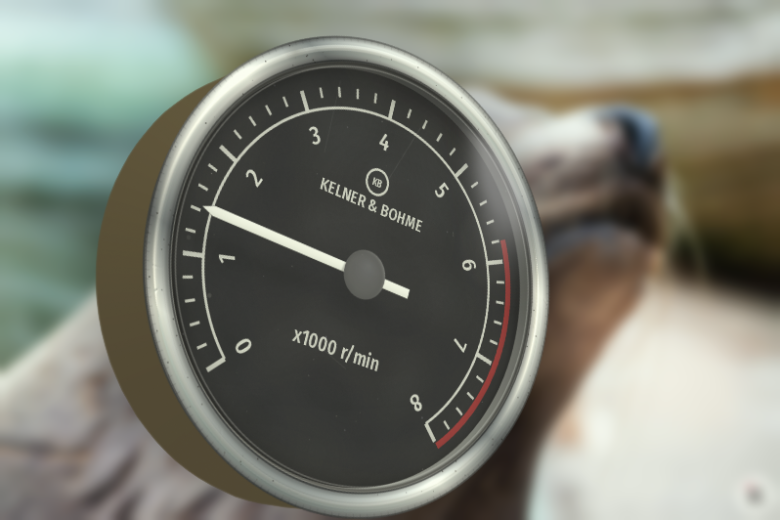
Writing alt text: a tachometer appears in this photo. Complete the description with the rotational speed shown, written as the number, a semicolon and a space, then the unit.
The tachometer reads 1400; rpm
